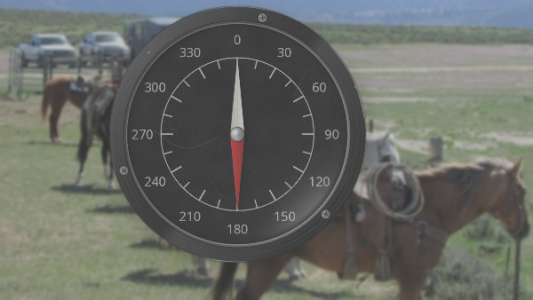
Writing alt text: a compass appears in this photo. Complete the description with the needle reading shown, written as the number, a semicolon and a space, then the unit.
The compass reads 180; °
